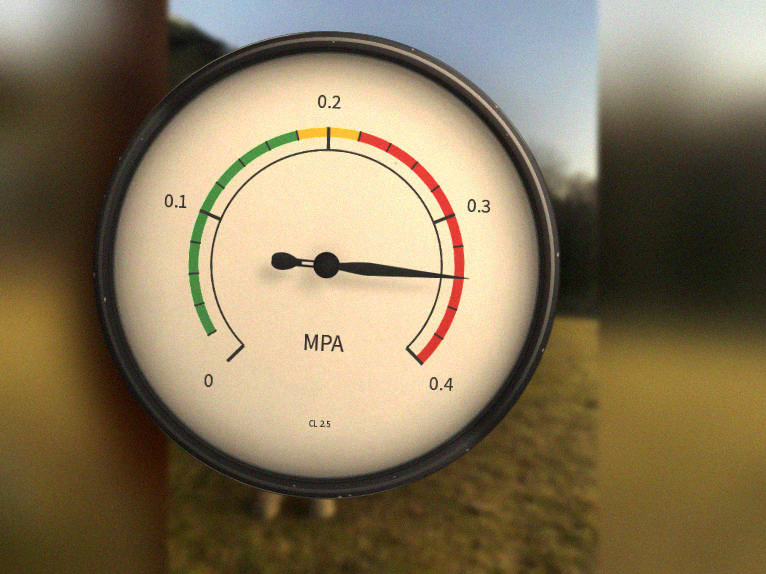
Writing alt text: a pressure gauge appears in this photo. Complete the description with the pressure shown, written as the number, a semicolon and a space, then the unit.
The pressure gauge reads 0.34; MPa
